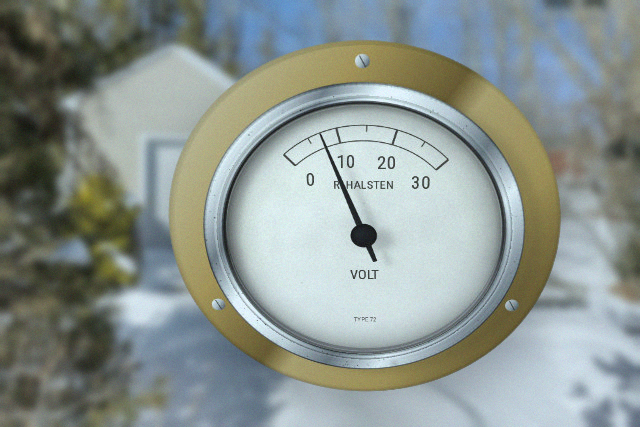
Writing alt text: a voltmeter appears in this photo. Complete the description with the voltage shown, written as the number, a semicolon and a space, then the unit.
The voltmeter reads 7.5; V
